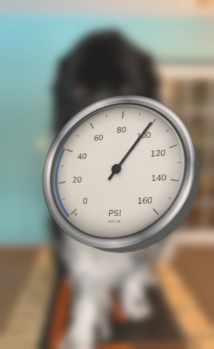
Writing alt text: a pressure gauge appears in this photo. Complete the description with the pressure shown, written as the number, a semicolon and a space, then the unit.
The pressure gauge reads 100; psi
